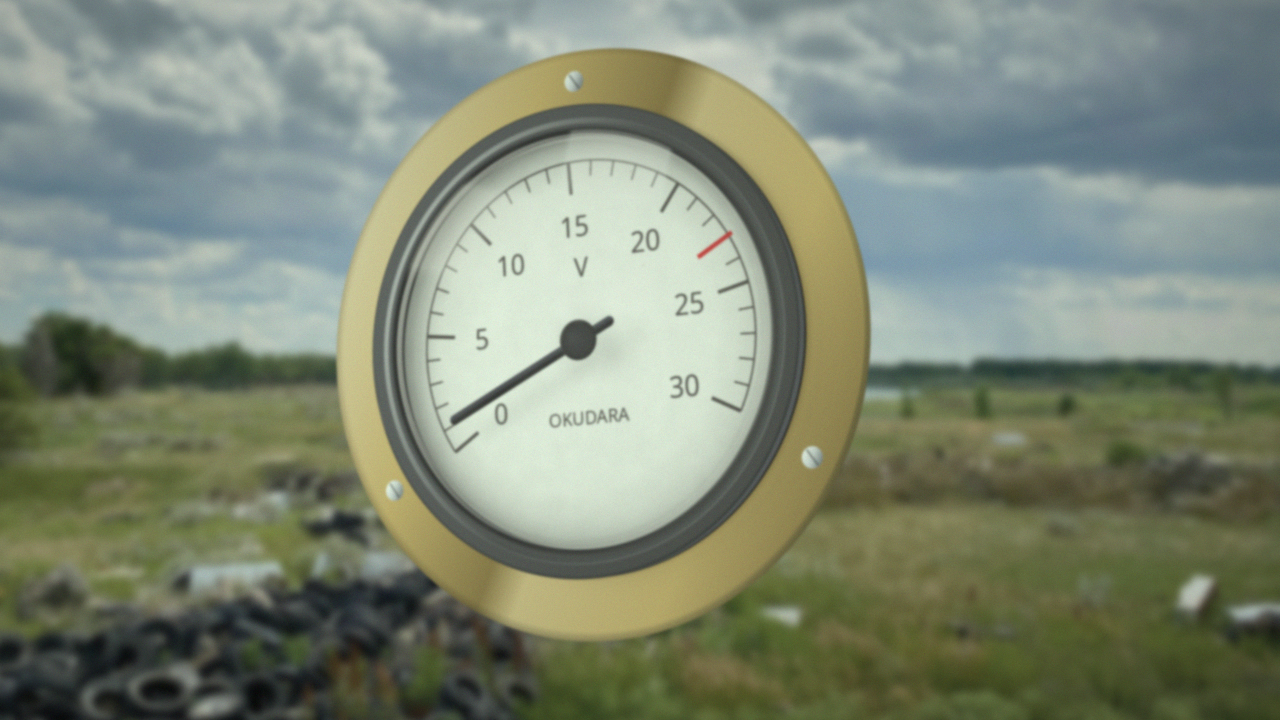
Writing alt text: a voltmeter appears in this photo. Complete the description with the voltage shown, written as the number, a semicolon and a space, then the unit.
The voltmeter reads 1; V
